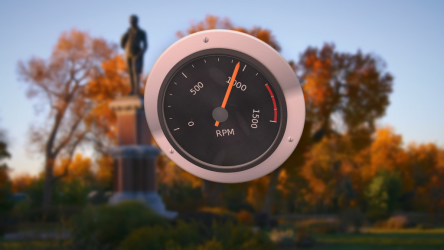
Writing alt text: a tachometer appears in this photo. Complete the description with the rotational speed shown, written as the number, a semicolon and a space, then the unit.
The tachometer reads 950; rpm
